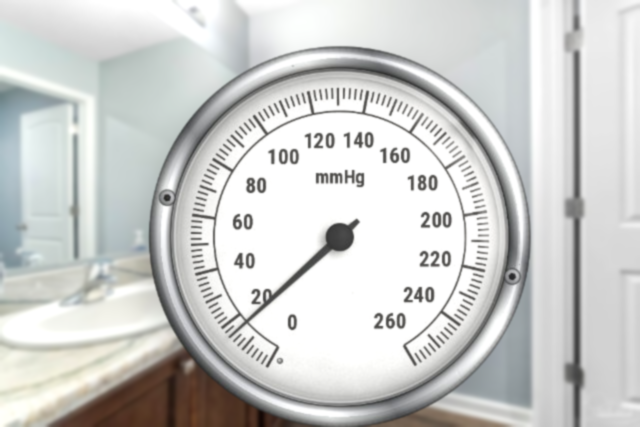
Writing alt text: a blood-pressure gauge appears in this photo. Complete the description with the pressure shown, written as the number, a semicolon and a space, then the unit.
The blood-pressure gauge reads 16; mmHg
